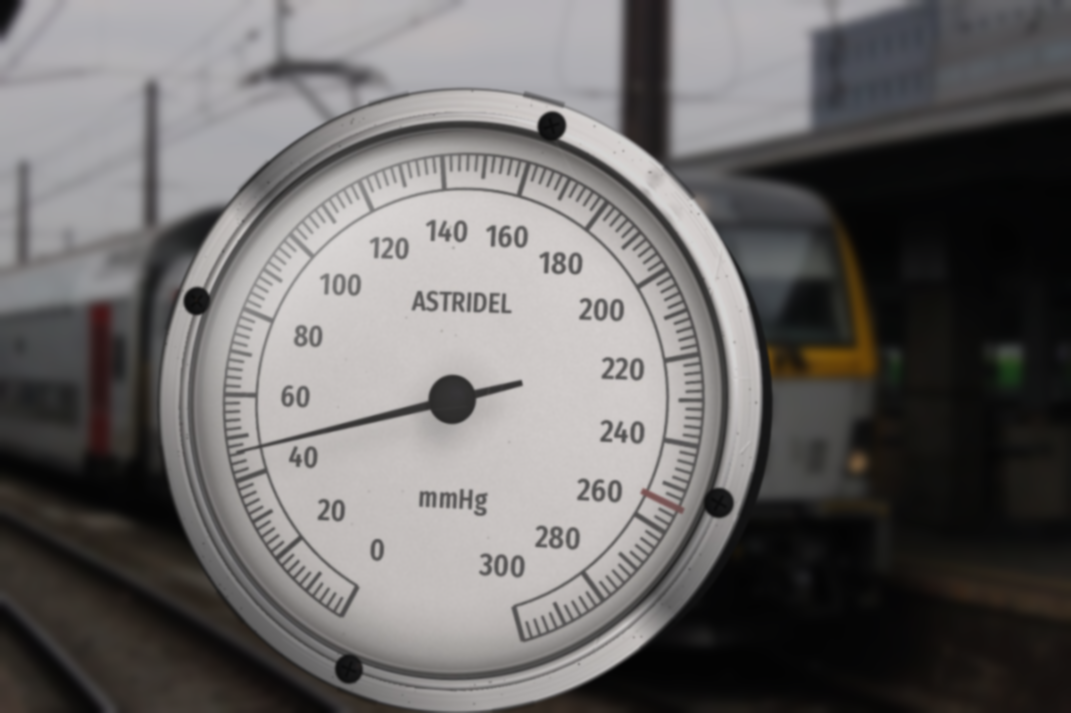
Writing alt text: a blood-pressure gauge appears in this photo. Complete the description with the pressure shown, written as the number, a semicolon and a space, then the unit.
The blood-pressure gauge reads 46; mmHg
